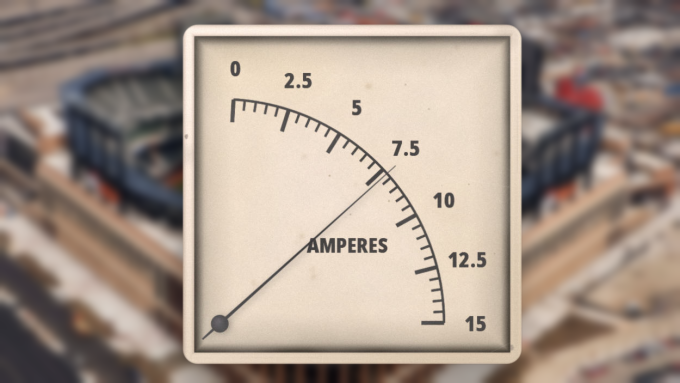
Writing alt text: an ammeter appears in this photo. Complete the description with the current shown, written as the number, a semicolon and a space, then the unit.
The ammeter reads 7.75; A
